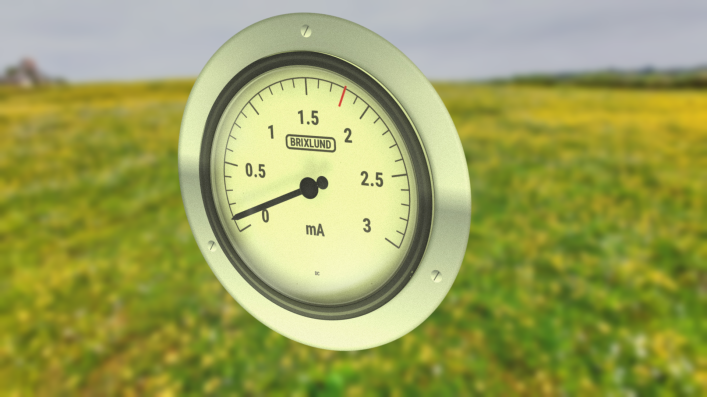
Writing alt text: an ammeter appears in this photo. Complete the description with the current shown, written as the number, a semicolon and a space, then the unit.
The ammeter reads 0.1; mA
